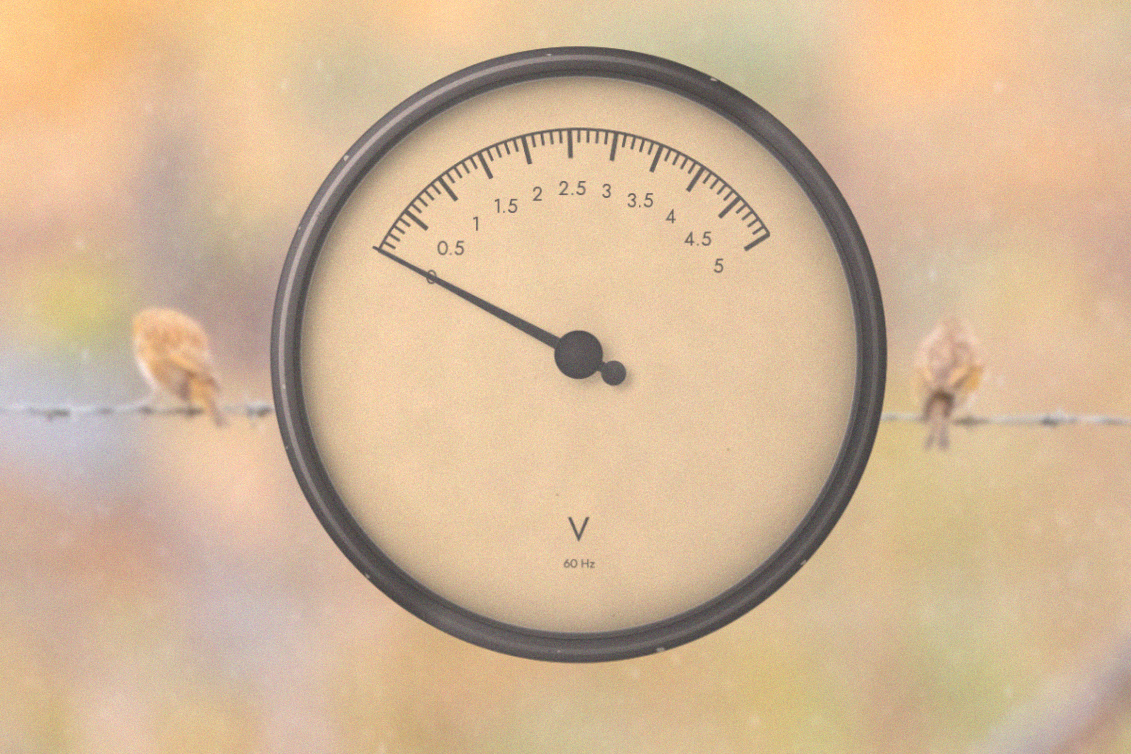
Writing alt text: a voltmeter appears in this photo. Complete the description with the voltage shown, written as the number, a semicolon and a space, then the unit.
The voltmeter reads 0; V
